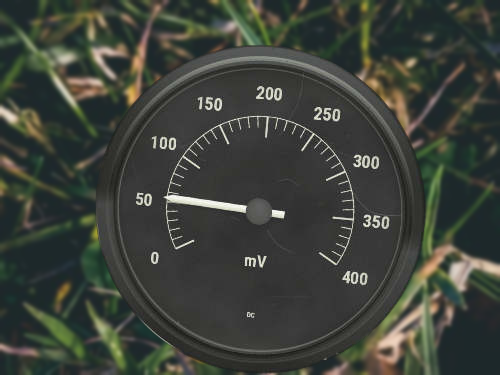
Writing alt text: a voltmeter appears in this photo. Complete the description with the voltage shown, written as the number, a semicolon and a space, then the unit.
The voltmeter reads 55; mV
